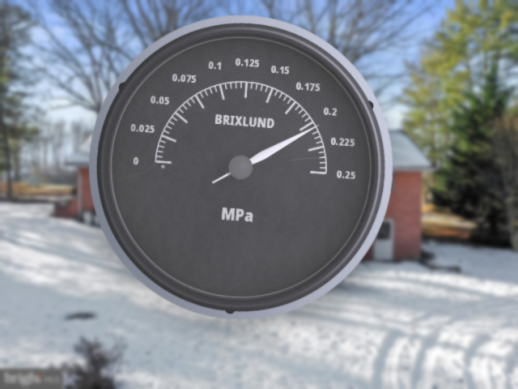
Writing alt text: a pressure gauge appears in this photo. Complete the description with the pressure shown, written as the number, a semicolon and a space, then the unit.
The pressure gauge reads 0.205; MPa
